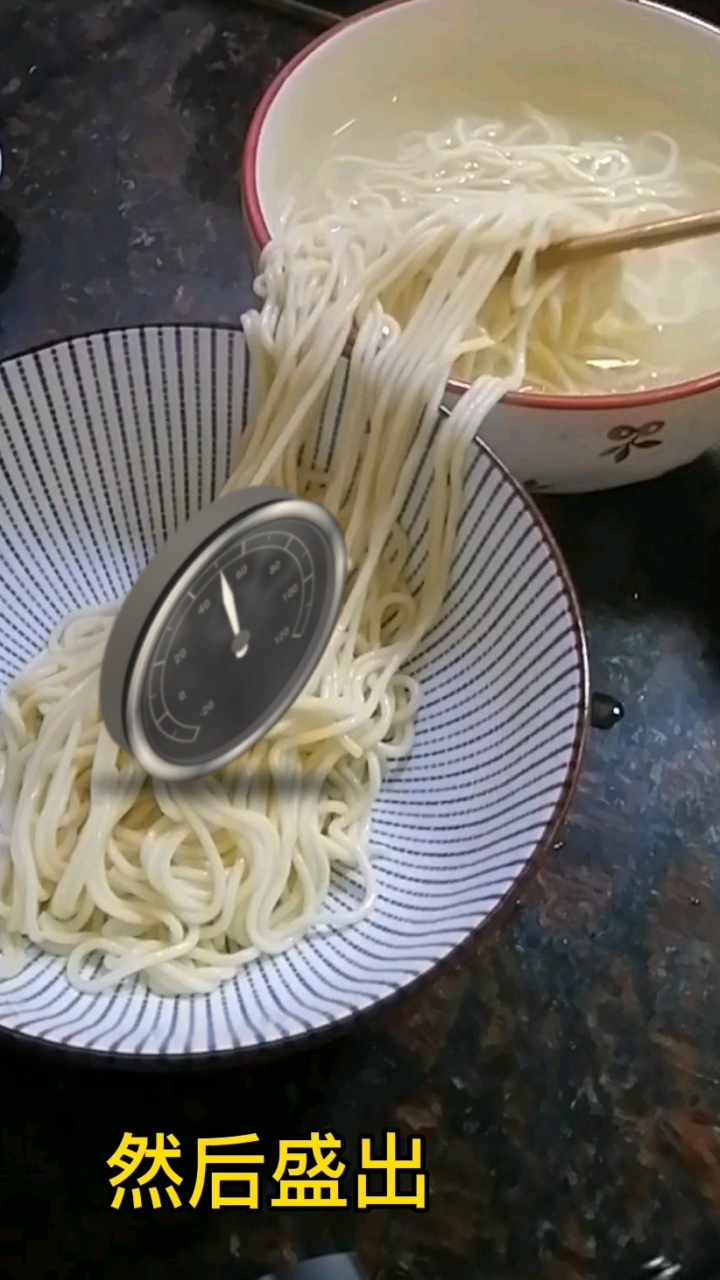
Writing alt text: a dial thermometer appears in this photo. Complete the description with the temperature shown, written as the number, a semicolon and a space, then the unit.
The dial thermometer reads 50; °F
